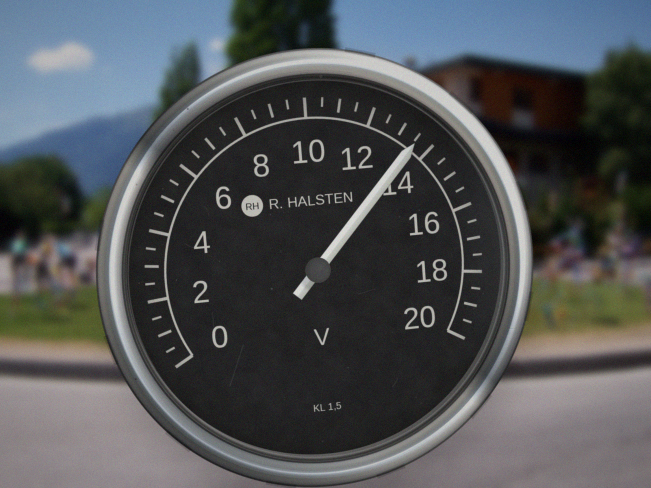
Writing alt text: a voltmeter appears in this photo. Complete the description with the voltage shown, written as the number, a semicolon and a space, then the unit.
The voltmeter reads 13.5; V
